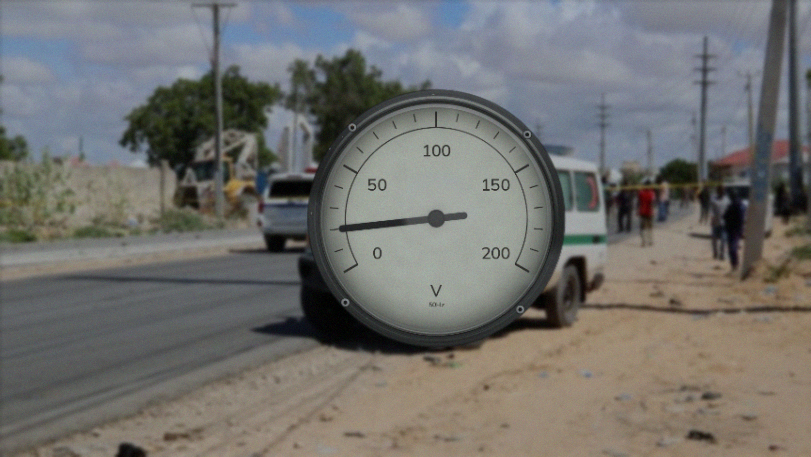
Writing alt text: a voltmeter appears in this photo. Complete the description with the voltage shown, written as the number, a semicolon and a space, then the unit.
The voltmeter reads 20; V
